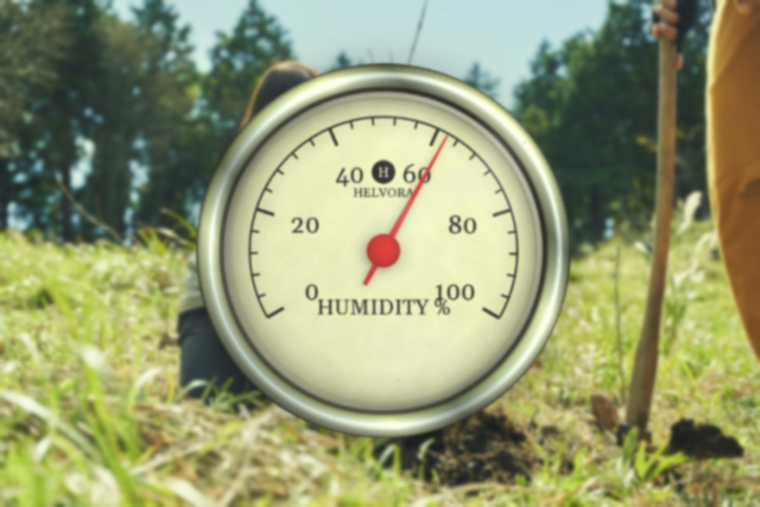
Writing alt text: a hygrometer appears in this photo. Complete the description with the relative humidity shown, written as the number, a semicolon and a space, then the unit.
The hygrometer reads 62; %
